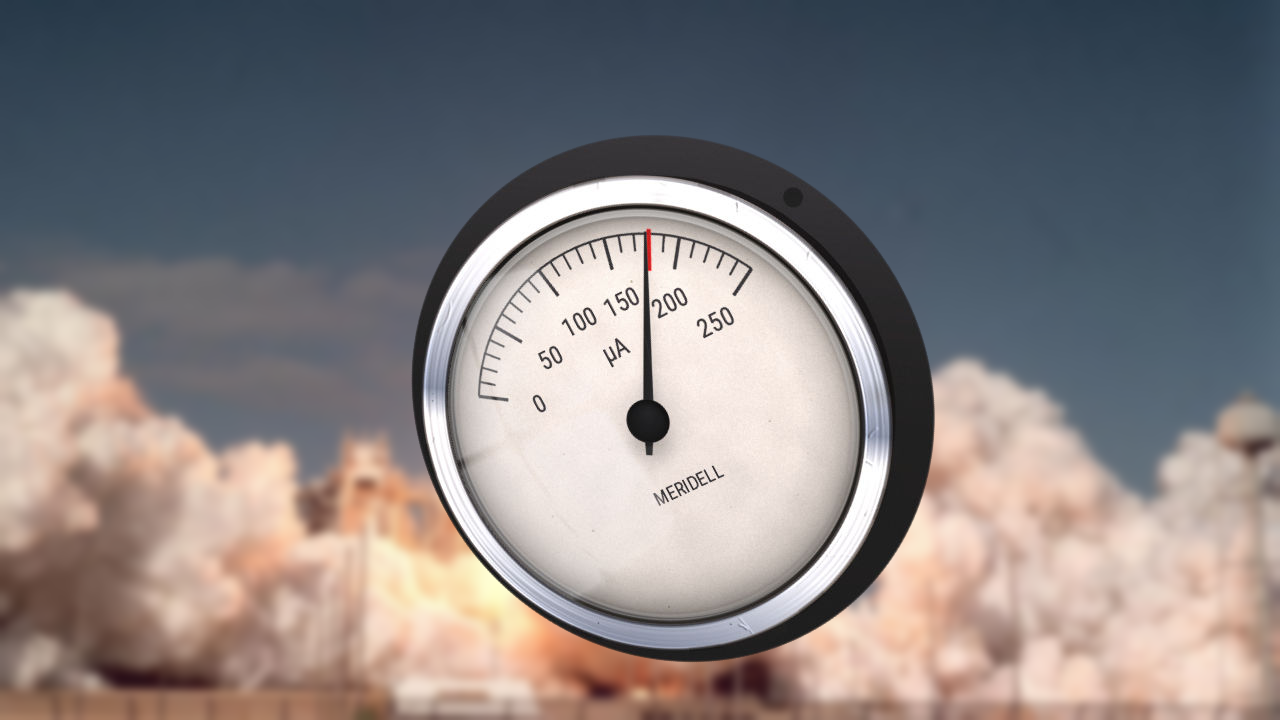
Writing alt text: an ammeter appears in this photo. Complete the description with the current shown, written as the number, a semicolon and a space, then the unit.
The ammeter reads 180; µA
